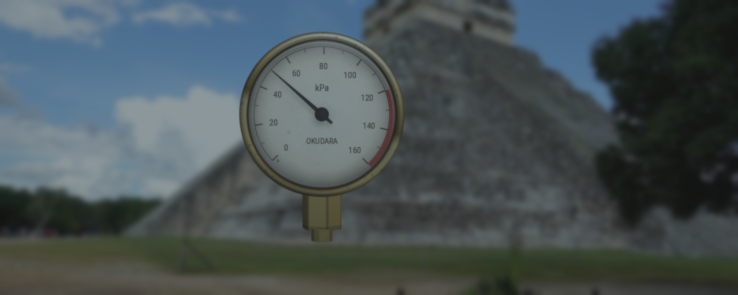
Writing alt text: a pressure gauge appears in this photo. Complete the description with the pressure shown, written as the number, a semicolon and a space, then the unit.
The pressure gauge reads 50; kPa
